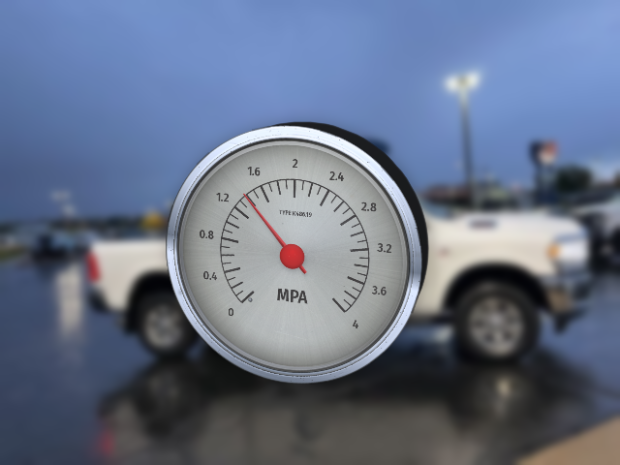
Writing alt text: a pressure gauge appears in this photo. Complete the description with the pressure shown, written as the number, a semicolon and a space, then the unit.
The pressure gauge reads 1.4; MPa
